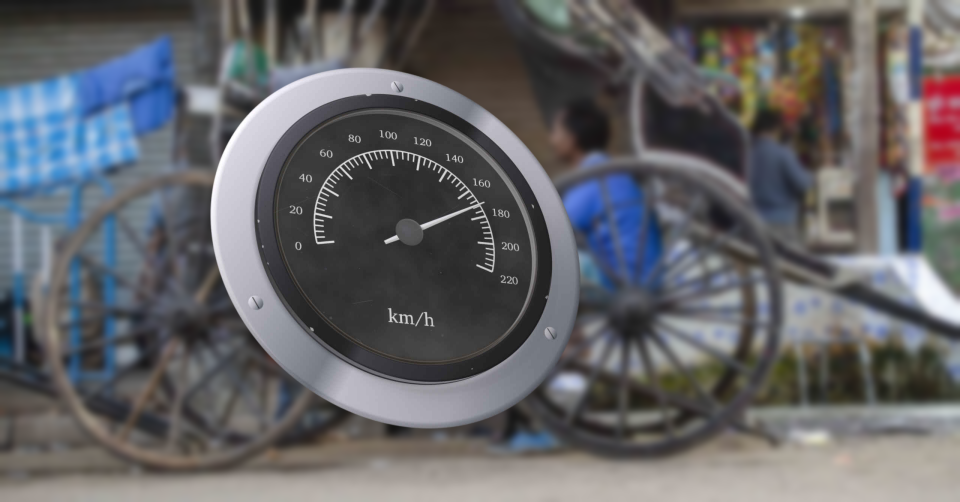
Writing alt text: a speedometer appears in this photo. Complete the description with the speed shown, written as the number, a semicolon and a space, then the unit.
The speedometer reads 172; km/h
